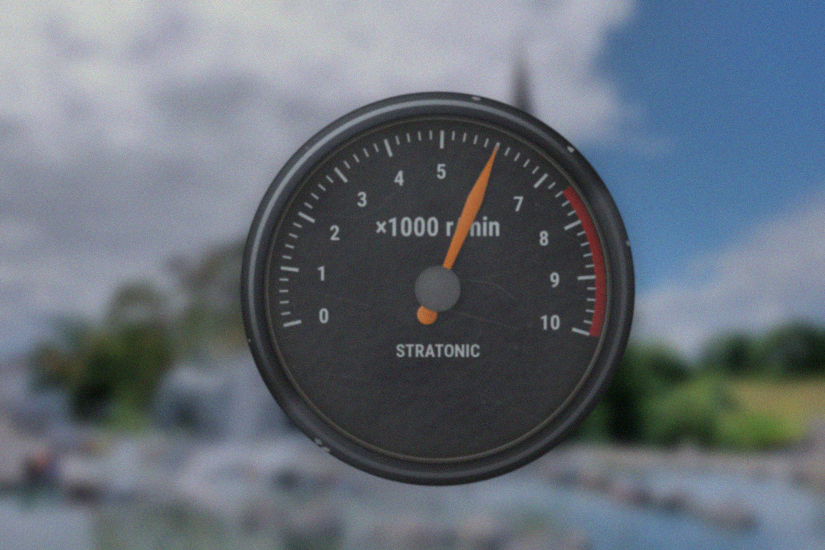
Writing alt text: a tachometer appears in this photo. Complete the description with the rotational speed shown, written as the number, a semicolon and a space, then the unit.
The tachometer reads 6000; rpm
